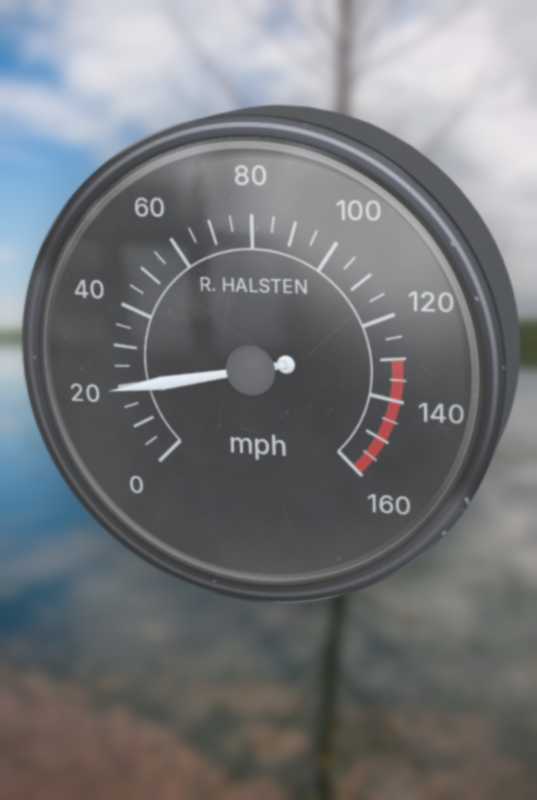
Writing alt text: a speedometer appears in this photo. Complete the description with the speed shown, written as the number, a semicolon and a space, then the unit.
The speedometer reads 20; mph
